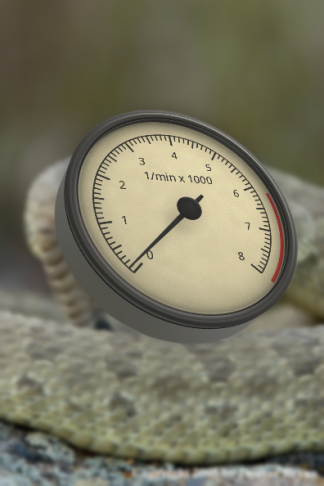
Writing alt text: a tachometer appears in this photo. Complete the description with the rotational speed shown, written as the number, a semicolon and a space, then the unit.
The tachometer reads 100; rpm
